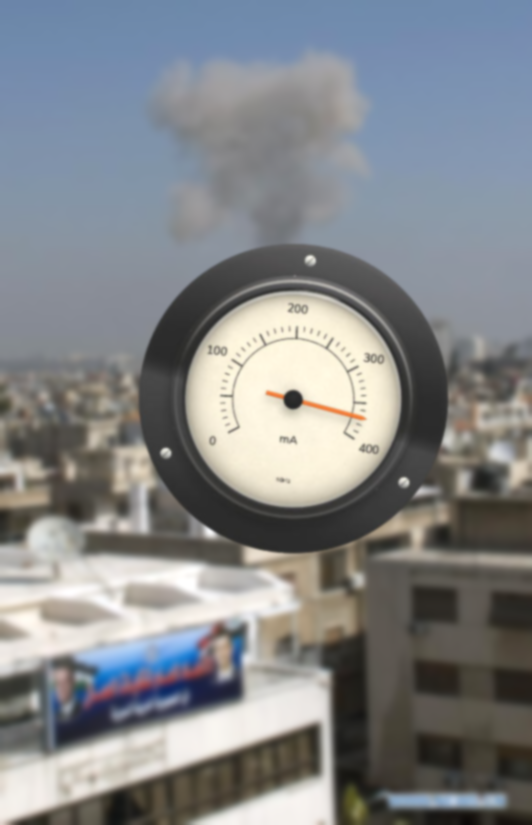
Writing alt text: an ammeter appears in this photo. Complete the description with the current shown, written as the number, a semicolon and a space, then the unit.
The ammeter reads 370; mA
